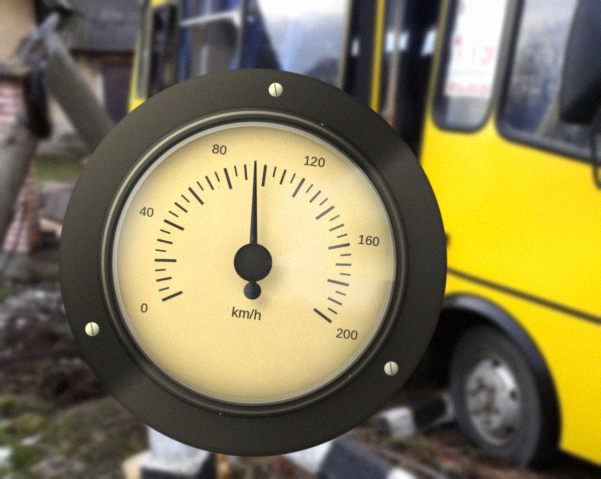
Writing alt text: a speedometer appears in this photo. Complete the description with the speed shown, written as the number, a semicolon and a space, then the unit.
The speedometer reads 95; km/h
